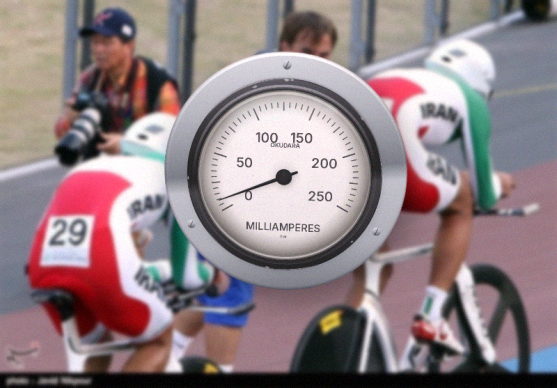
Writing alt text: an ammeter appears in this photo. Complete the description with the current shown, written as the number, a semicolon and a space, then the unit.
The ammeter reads 10; mA
